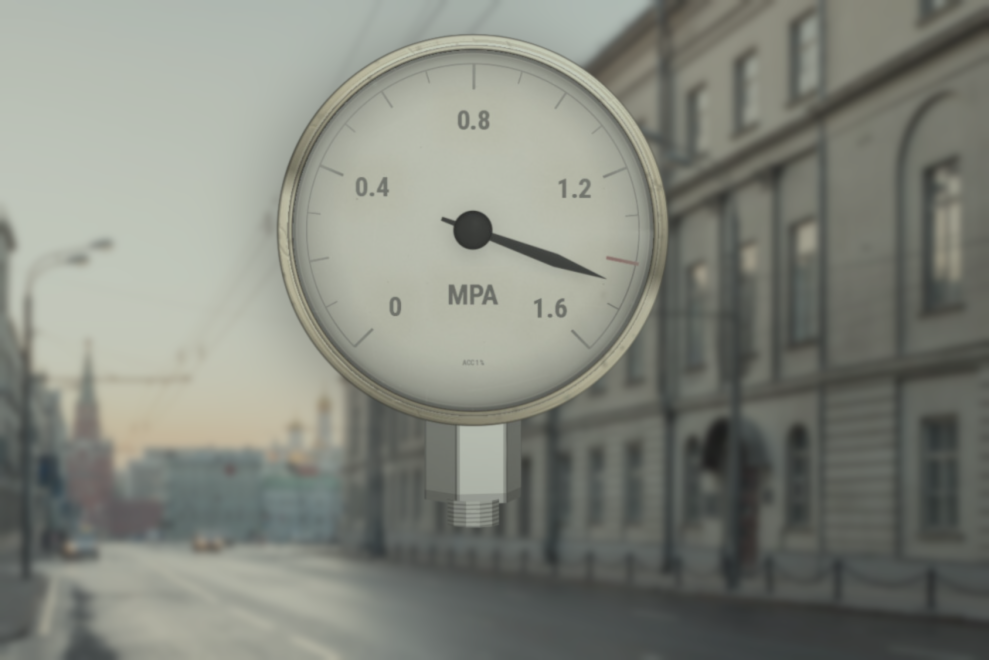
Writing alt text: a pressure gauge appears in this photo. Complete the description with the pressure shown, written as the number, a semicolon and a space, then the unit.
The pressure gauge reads 1.45; MPa
